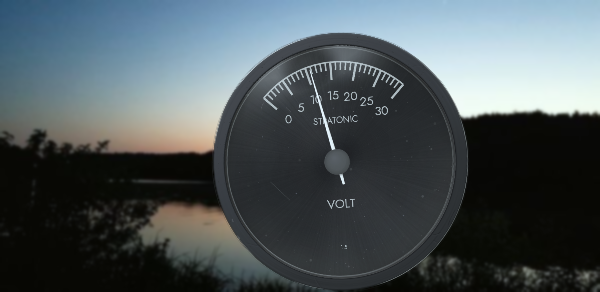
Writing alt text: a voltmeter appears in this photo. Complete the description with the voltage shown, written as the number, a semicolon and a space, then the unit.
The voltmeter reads 11; V
